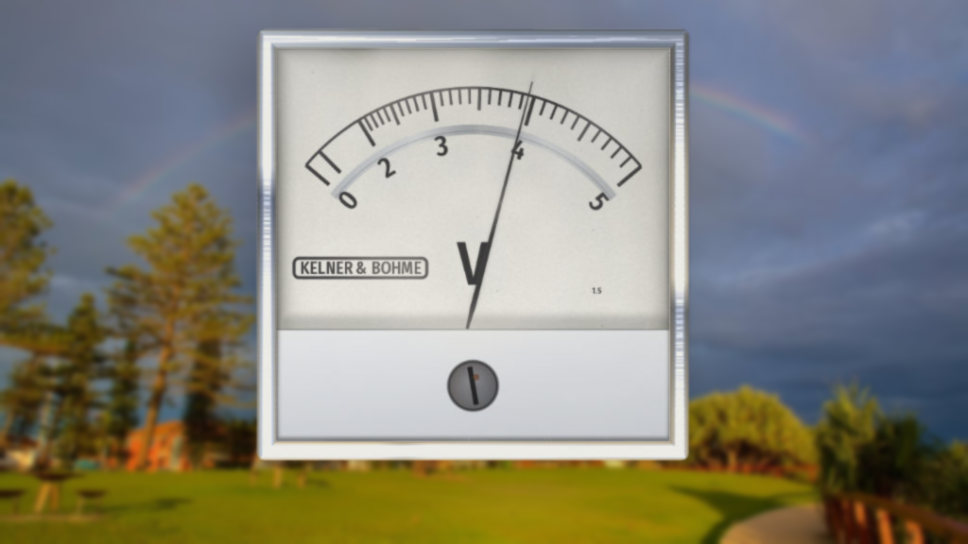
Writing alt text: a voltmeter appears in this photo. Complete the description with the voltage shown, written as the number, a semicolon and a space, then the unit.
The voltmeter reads 3.95; V
